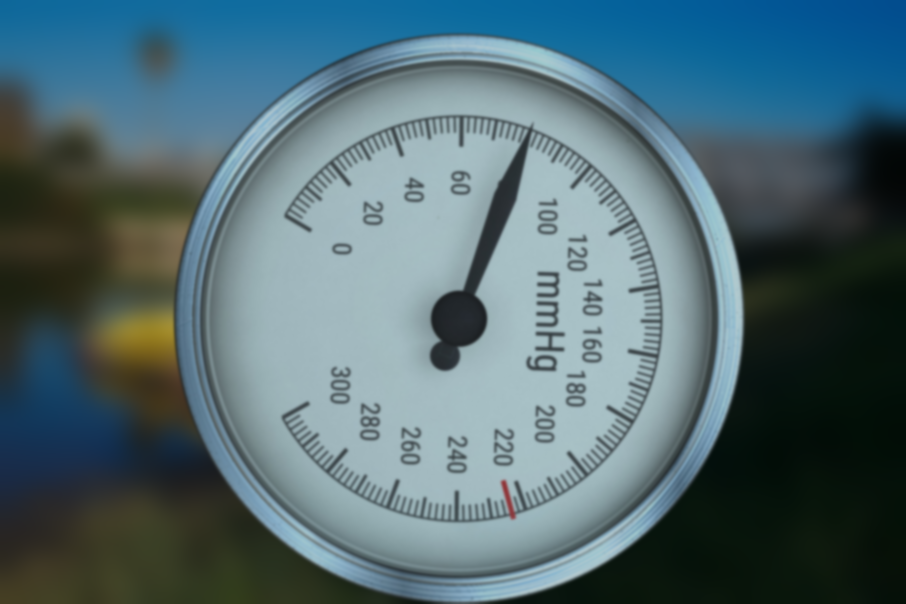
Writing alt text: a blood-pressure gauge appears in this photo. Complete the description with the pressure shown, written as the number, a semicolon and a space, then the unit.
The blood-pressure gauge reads 80; mmHg
